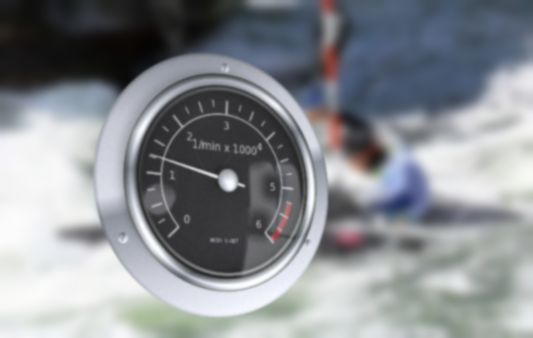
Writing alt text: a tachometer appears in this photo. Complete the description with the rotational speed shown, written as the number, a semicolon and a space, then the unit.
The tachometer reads 1250; rpm
